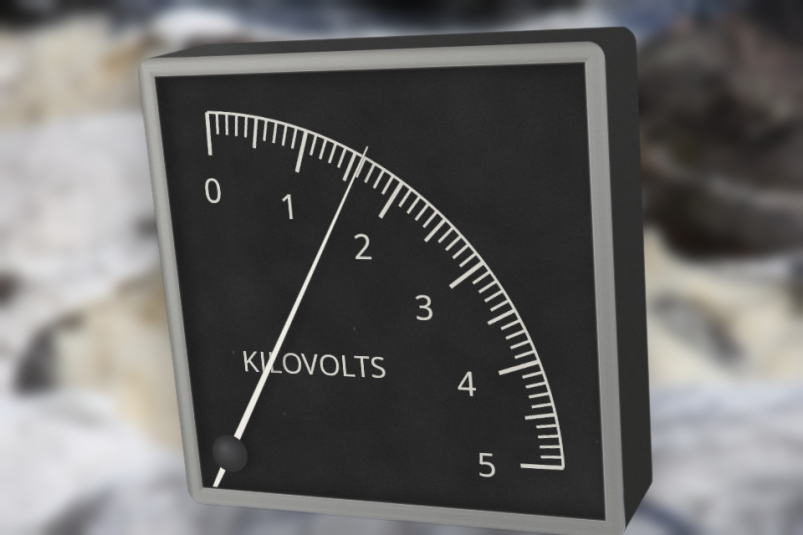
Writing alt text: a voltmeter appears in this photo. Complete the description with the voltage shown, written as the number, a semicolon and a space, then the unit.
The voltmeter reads 1.6; kV
